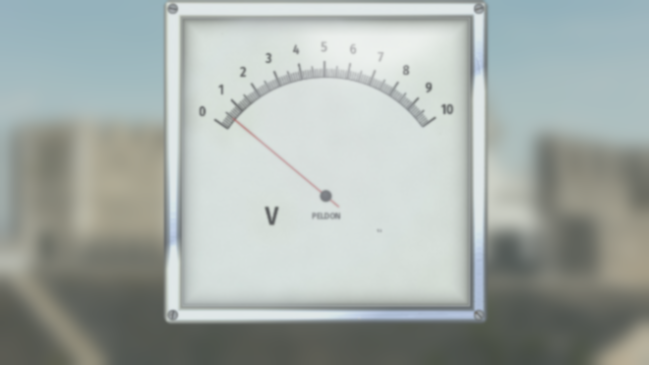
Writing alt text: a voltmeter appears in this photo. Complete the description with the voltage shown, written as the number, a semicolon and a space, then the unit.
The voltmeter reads 0.5; V
